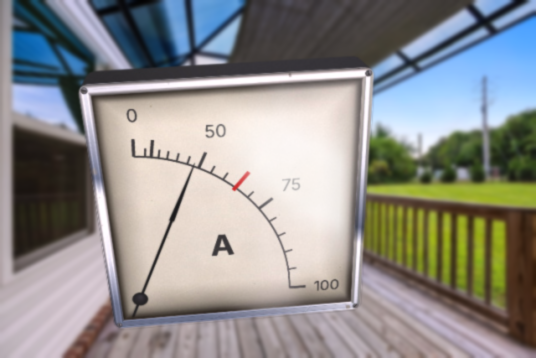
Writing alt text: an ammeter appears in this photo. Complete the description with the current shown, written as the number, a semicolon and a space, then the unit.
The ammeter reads 47.5; A
